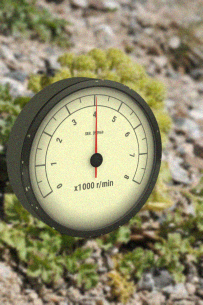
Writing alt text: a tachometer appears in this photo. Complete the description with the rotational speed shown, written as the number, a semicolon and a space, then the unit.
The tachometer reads 4000; rpm
